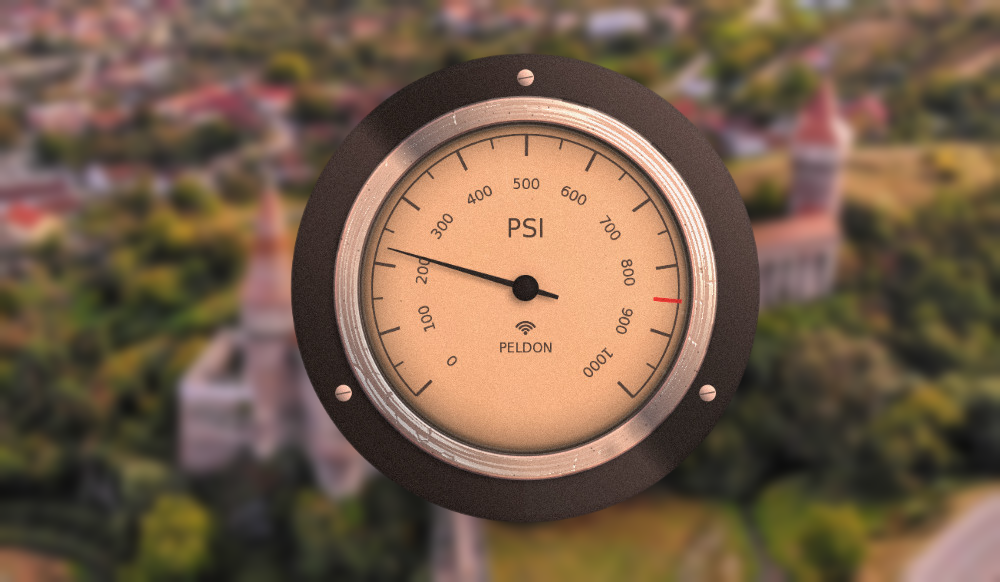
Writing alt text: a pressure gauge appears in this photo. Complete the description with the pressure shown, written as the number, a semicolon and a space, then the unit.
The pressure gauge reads 225; psi
